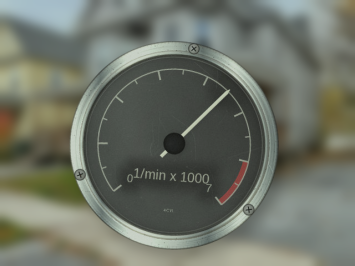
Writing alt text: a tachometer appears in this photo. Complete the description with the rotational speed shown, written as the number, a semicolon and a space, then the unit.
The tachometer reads 4500; rpm
